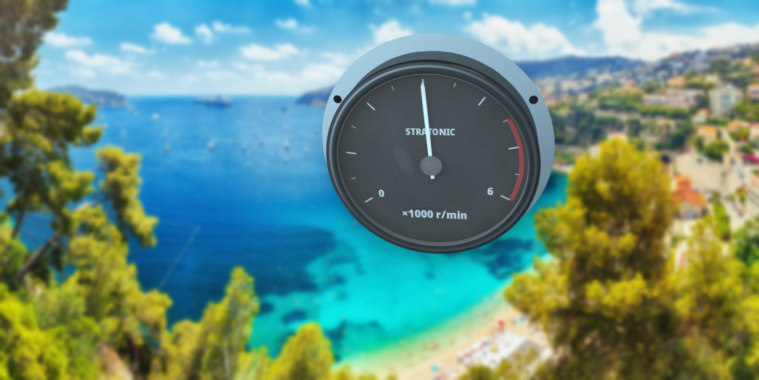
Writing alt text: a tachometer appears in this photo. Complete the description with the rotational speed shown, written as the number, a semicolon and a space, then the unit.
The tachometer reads 3000; rpm
